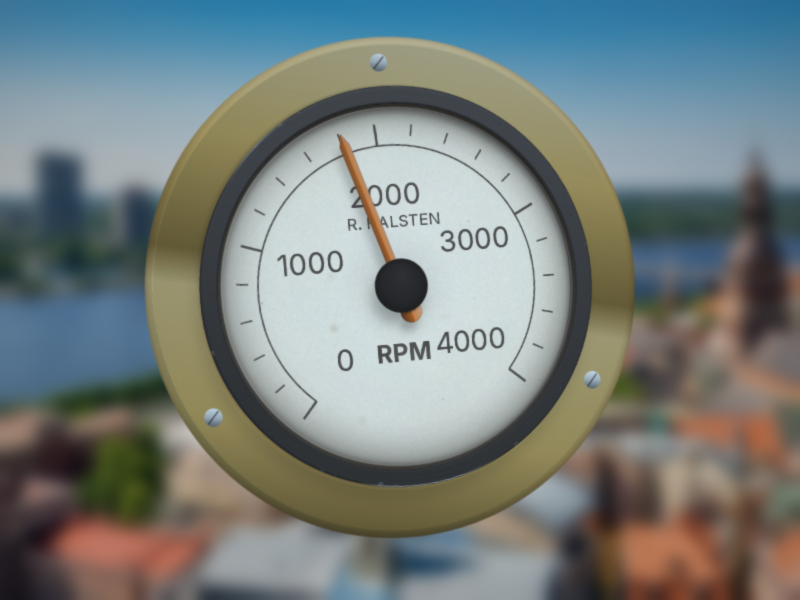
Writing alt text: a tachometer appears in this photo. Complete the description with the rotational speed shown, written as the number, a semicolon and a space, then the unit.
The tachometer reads 1800; rpm
